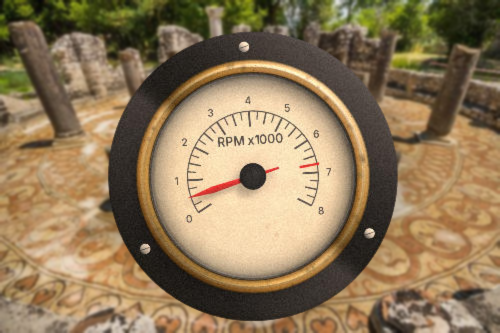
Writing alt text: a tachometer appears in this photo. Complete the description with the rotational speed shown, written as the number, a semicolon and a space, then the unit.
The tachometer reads 500; rpm
